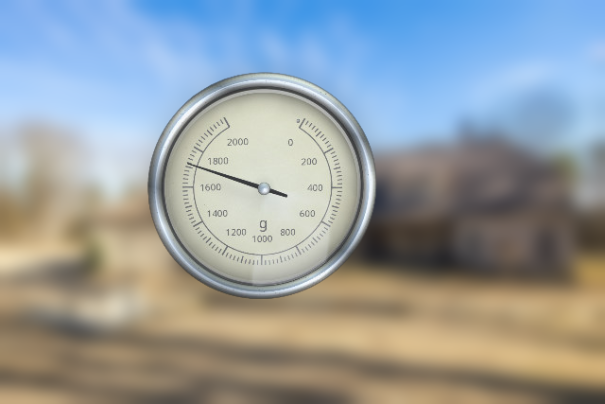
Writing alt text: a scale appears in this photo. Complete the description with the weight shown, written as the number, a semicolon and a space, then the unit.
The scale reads 1720; g
